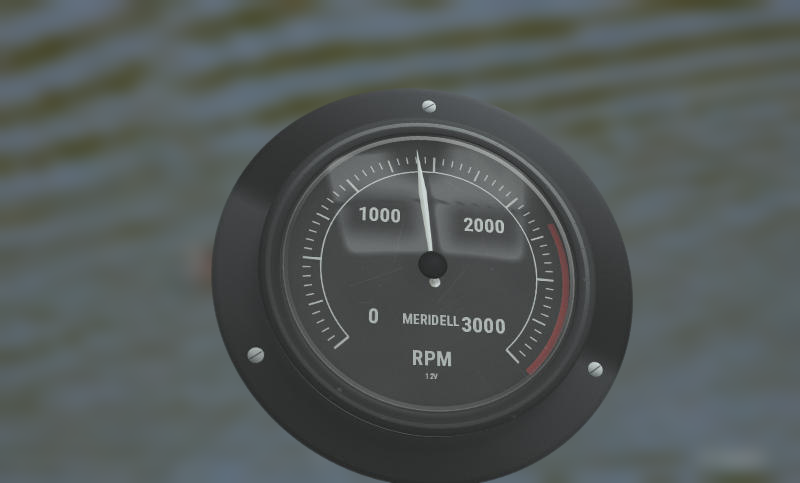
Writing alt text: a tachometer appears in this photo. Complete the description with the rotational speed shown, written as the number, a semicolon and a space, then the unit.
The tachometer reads 1400; rpm
